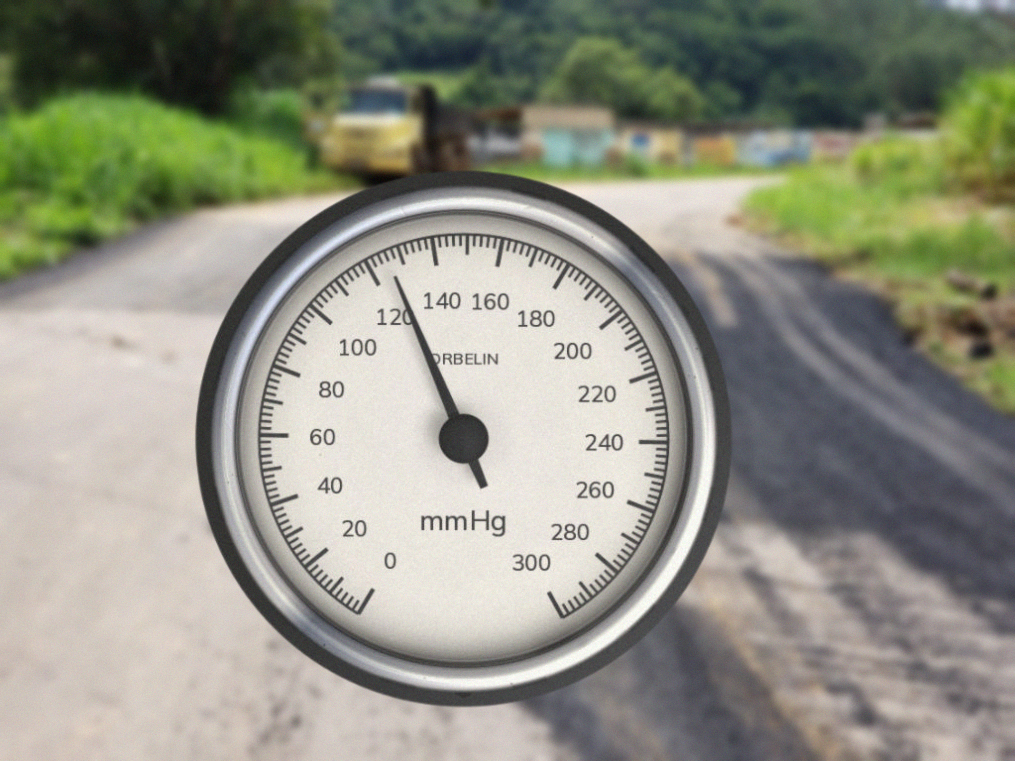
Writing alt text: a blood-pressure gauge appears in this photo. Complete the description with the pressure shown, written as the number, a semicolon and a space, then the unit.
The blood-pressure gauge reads 126; mmHg
